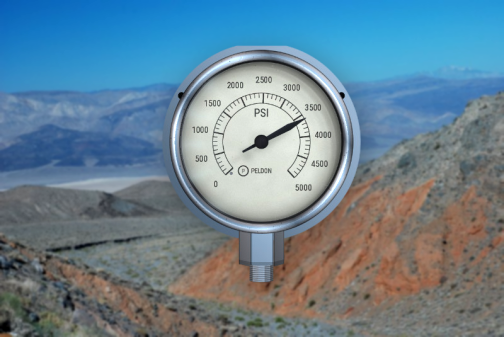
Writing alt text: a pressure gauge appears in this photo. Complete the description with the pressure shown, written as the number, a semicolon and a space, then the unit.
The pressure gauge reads 3600; psi
